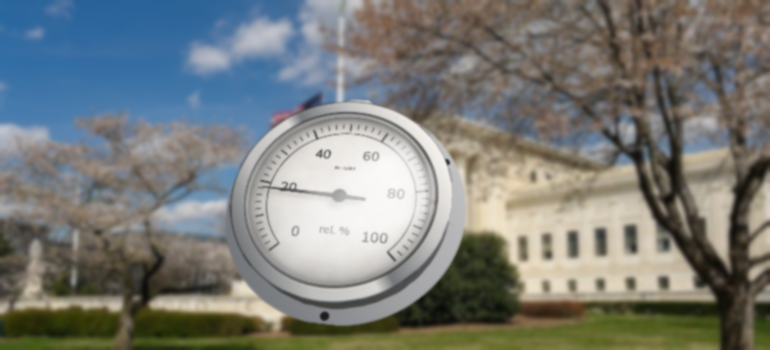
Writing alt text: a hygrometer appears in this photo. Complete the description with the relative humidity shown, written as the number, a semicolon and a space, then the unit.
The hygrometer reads 18; %
